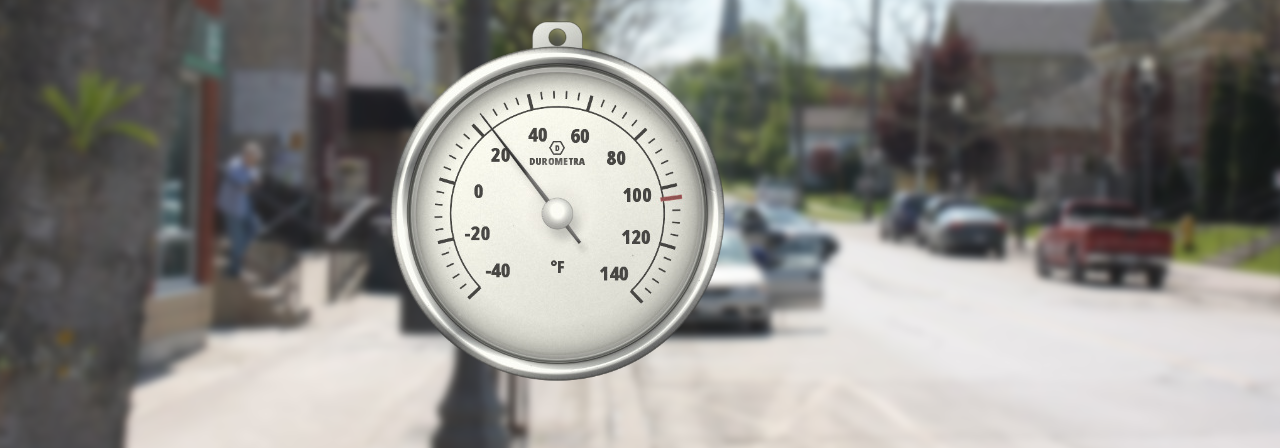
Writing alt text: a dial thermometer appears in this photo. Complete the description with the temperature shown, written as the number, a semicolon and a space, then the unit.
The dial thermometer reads 24; °F
